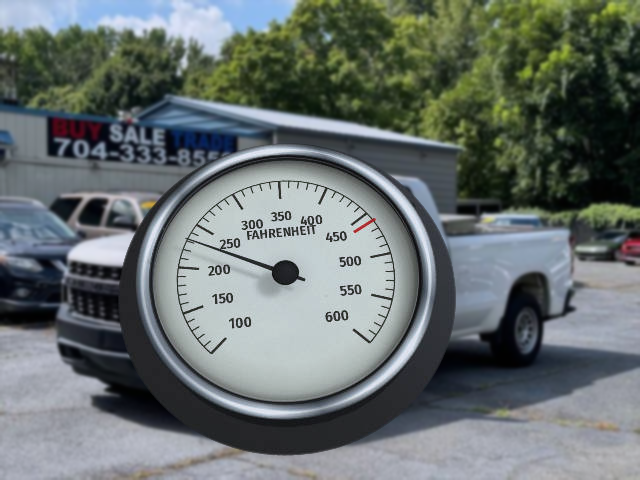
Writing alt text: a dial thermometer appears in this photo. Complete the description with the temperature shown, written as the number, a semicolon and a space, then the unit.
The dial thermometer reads 230; °F
